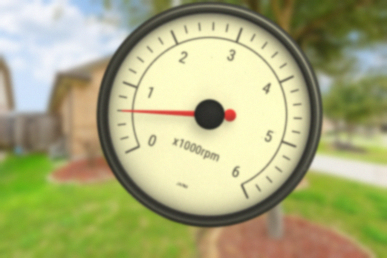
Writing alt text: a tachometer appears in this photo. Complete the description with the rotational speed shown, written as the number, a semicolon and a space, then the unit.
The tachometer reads 600; rpm
